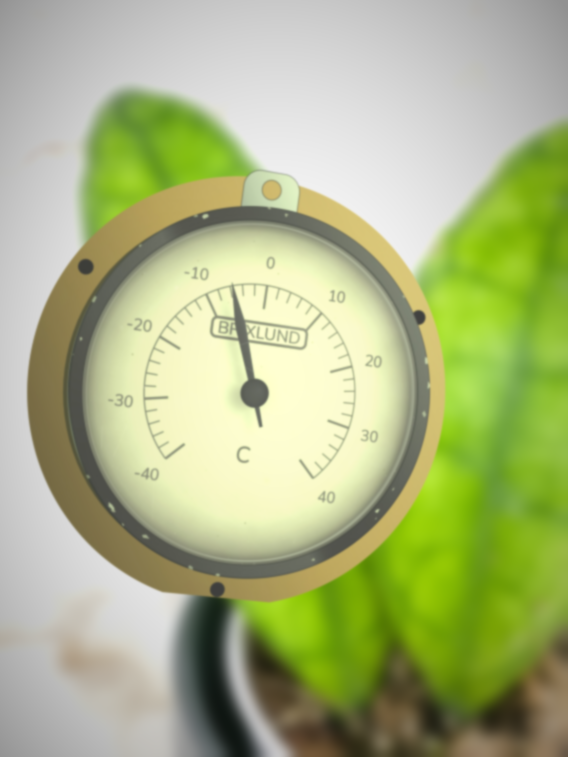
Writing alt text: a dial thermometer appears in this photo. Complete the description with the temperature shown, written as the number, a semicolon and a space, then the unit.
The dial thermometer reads -6; °C
